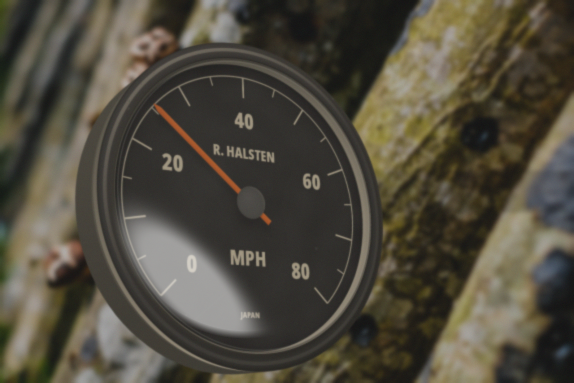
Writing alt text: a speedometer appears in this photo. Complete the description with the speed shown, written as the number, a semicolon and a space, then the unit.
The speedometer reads 25; mph
